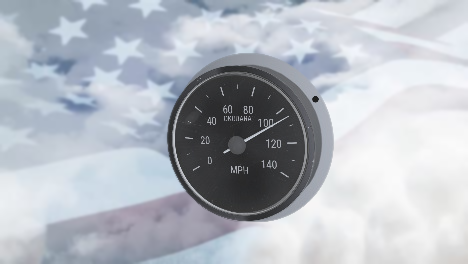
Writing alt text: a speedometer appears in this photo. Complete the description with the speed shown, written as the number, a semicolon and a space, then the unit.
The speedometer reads 105; mph
